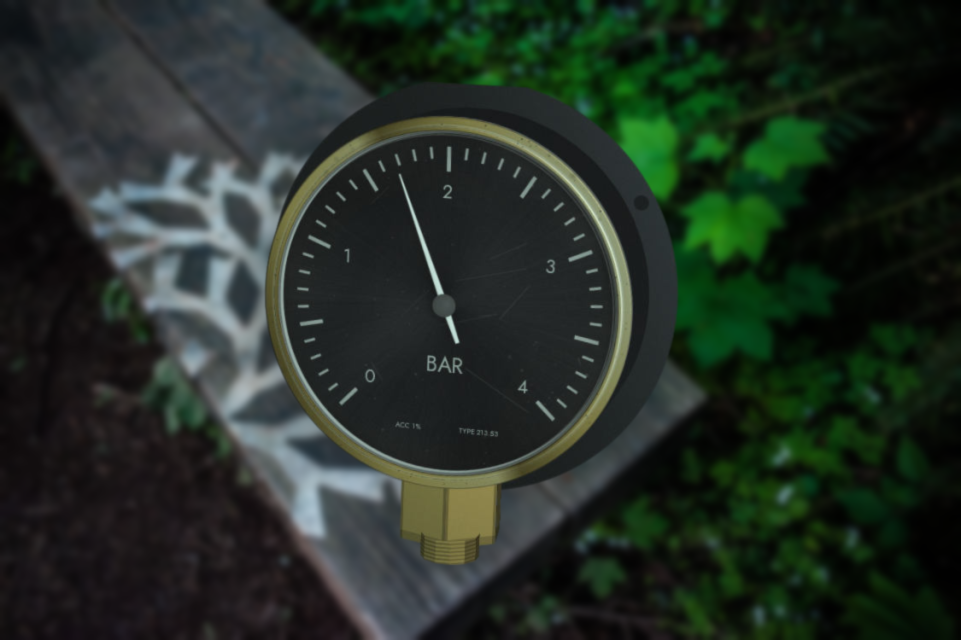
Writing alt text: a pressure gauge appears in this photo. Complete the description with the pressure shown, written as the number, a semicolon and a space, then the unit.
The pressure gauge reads 1.7; bar
